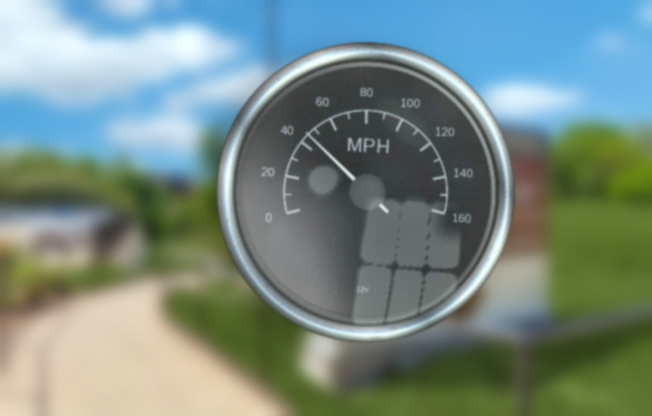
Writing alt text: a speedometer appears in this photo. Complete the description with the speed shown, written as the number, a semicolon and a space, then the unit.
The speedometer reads 45; mph
